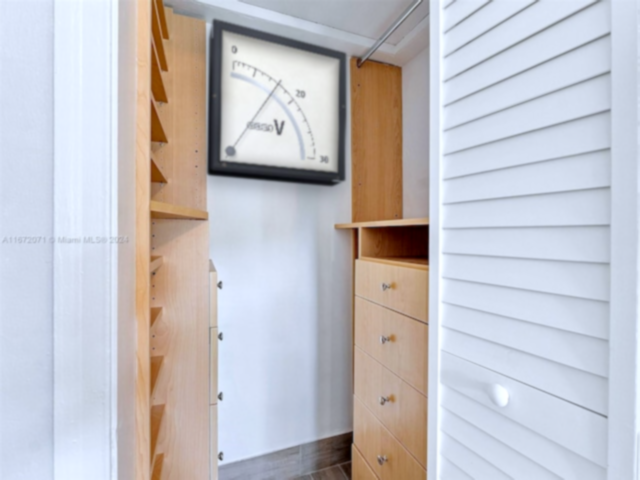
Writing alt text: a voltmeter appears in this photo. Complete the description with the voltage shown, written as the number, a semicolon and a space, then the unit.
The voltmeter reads 16; V
